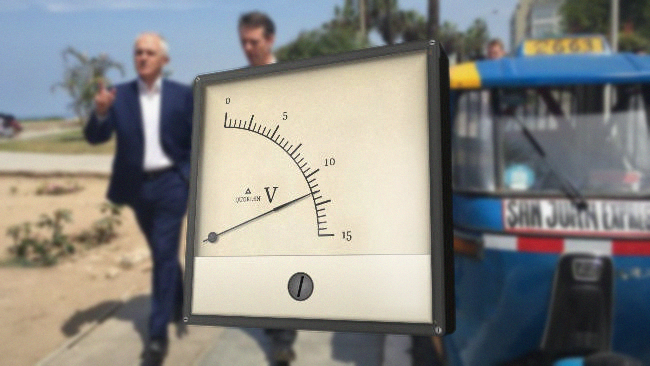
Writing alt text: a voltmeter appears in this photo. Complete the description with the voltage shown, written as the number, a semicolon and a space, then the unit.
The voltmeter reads 11.5; V
